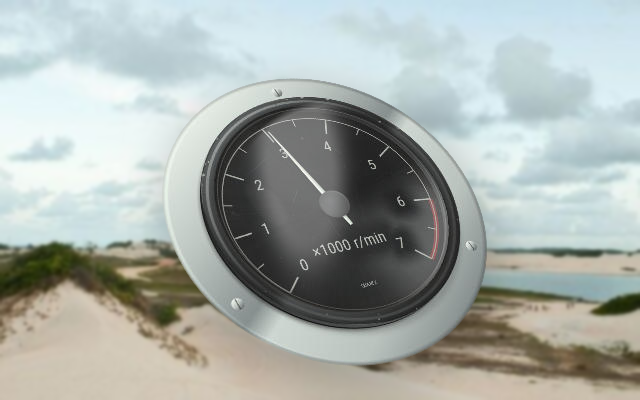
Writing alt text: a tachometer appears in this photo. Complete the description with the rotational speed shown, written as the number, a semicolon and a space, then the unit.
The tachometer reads 3000; rpm
